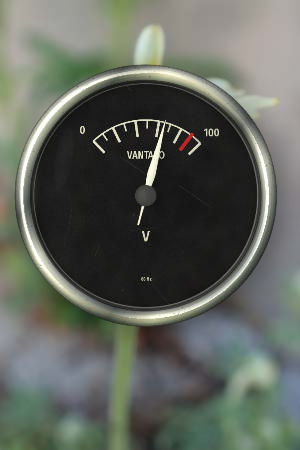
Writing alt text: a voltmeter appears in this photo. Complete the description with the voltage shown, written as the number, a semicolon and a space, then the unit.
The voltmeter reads 65; V
